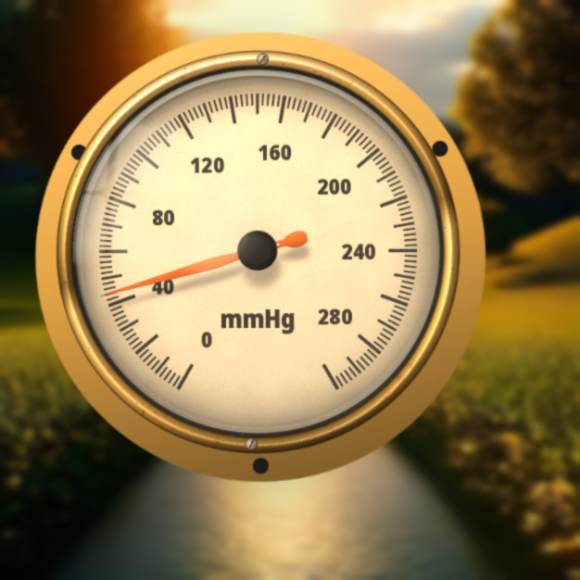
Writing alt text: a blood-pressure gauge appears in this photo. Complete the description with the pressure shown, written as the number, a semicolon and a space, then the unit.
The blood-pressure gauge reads 44; mmHg
